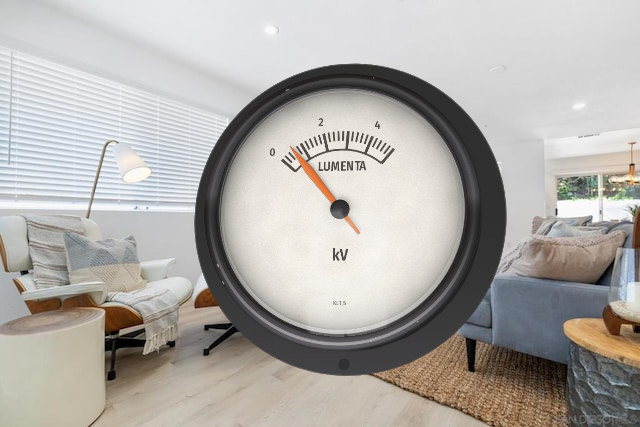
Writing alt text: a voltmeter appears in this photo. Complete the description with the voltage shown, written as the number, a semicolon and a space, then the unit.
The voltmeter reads 0.6; kV
